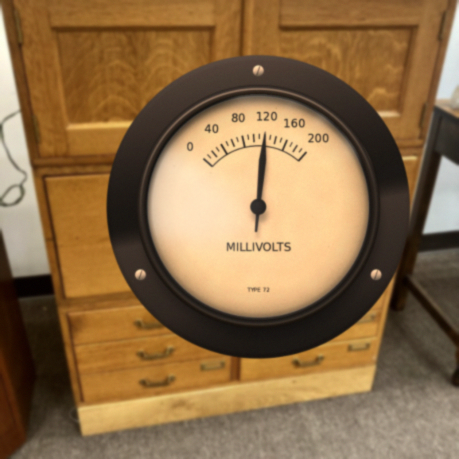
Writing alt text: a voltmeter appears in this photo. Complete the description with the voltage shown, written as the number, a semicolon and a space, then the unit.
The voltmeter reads 120; mV
